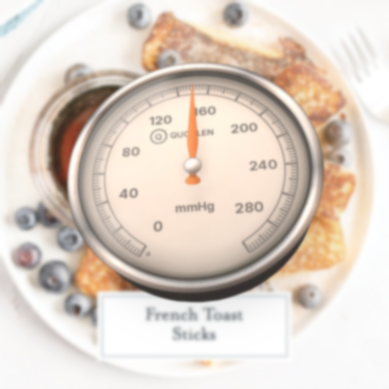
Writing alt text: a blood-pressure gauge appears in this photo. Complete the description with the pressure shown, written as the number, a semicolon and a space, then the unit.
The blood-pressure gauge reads 150; mmHg
